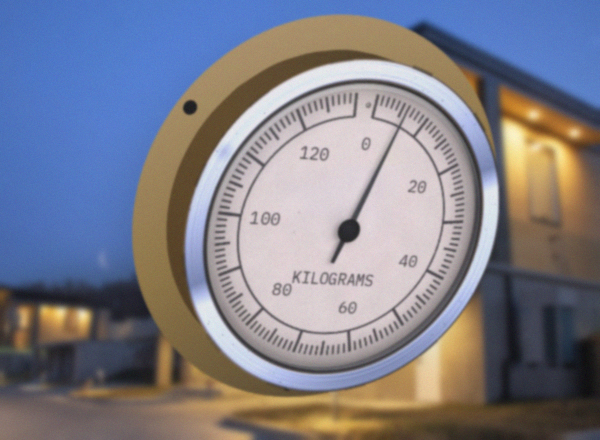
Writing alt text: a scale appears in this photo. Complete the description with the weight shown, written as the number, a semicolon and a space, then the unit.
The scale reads 5; kg
